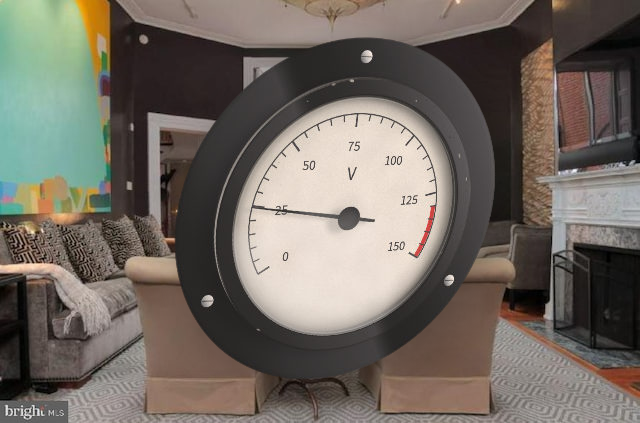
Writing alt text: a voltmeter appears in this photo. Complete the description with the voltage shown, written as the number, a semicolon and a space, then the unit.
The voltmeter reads 25; V
